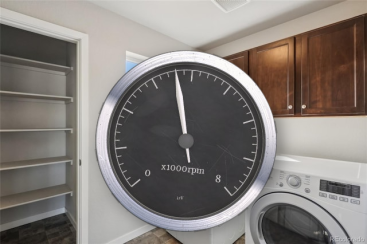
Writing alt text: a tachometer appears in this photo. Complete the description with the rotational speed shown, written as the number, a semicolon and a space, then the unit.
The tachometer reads 3600; rpm
